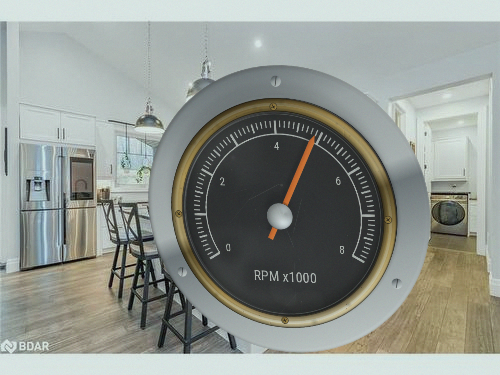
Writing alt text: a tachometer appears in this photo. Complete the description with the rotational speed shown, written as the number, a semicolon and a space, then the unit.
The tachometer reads 4900; rpm
